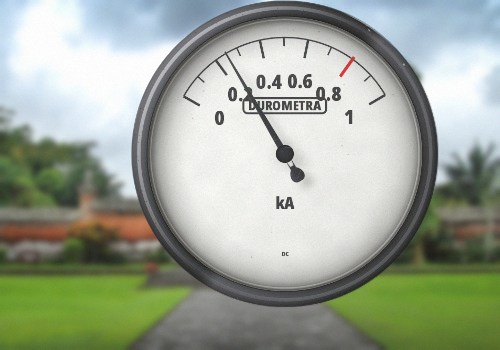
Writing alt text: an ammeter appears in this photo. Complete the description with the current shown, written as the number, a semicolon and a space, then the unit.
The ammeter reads 0.25; kA
